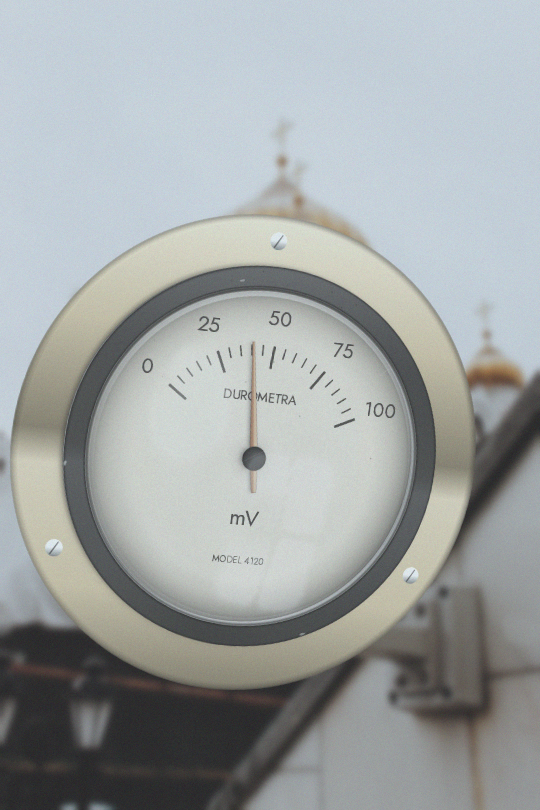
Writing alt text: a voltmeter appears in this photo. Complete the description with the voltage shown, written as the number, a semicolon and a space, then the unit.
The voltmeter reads 40; mV
